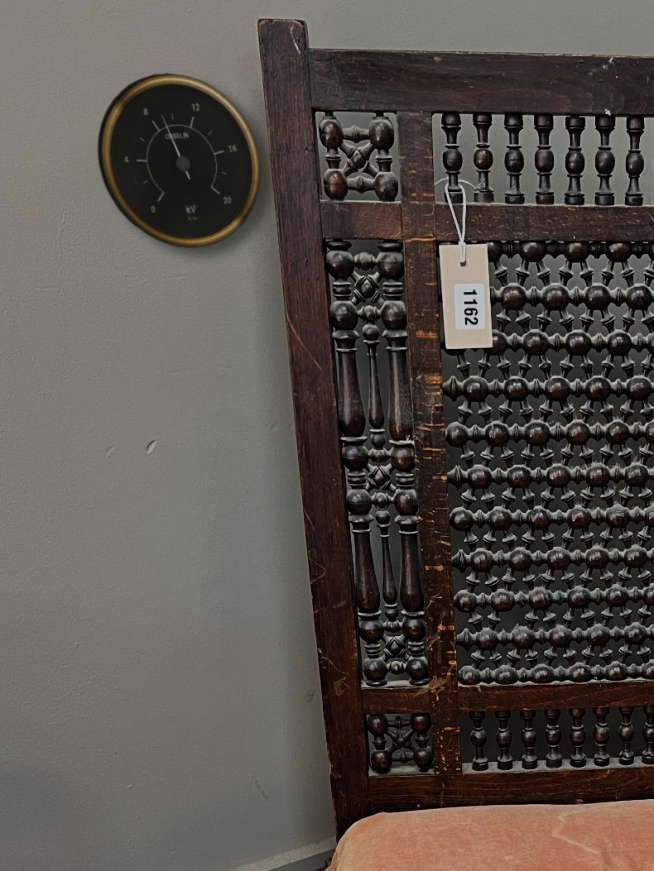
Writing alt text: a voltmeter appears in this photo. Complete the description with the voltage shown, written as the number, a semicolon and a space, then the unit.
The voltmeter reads 9; kV
